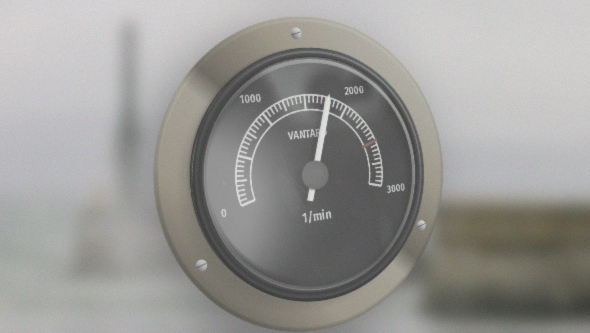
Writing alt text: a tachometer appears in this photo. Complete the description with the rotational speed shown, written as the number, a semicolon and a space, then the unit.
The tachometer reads 1750; rpm
